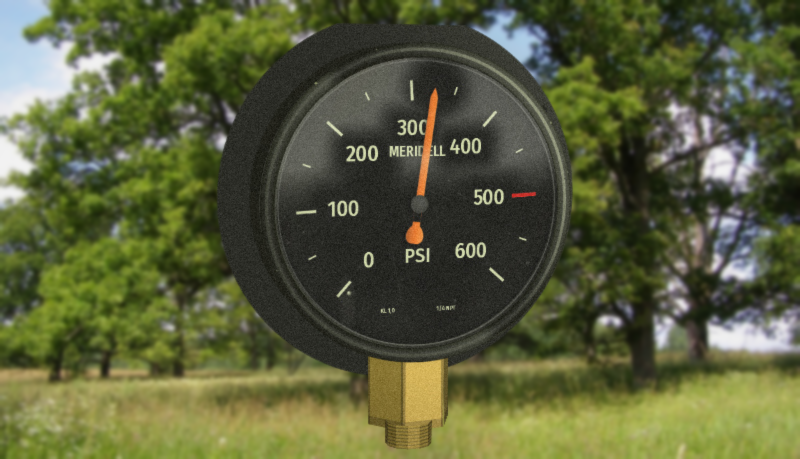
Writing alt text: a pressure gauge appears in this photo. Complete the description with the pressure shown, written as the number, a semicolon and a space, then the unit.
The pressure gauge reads 325; psi
